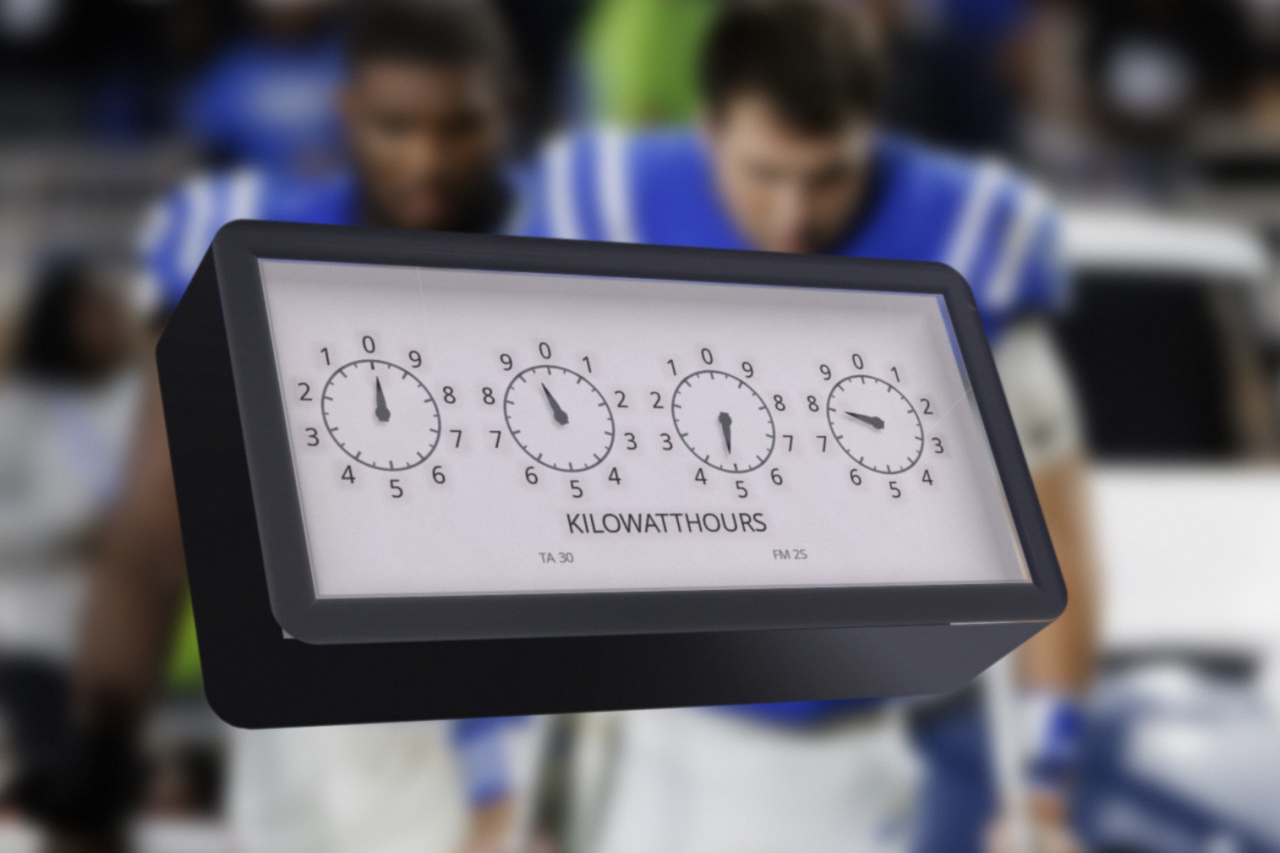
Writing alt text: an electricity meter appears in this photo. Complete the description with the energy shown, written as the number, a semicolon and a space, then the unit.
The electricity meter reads 9948; kWh
